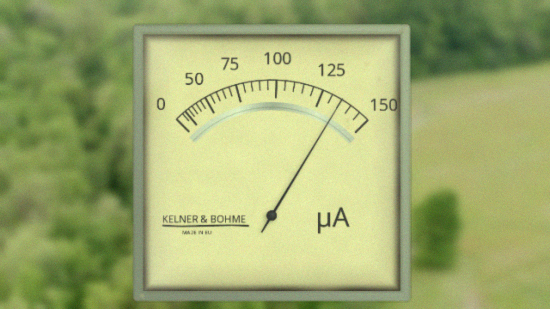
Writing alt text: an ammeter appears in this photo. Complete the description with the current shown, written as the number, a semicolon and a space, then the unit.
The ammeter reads 135; µA
